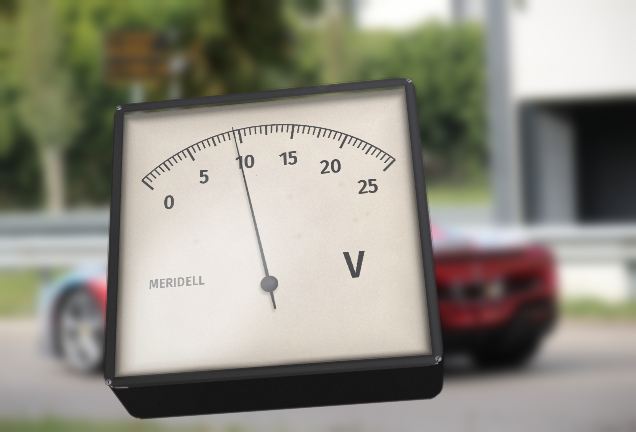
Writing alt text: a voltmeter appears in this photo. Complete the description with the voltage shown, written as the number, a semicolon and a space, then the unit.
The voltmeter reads 9.5; V
